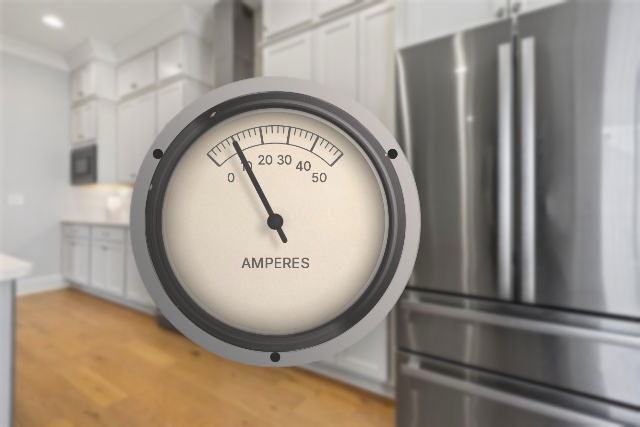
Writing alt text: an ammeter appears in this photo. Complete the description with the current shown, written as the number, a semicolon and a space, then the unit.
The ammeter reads 10; A
